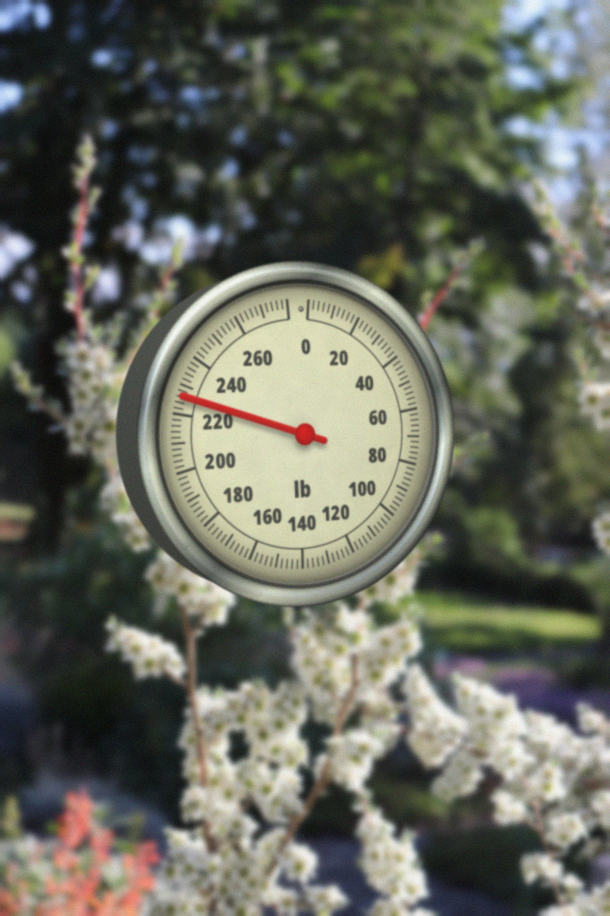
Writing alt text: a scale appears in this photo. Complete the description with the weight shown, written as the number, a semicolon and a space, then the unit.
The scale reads 226; lb
